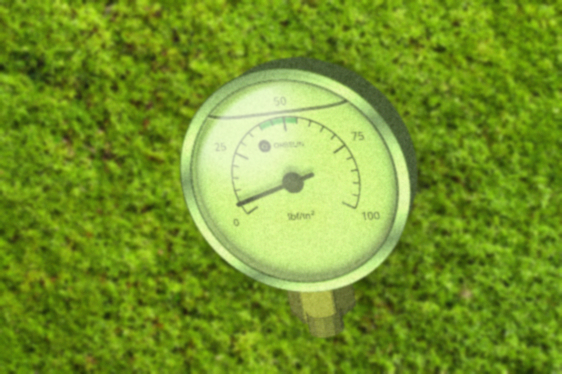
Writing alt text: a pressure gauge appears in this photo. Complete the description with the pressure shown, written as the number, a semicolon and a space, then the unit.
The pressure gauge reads 5; psi
